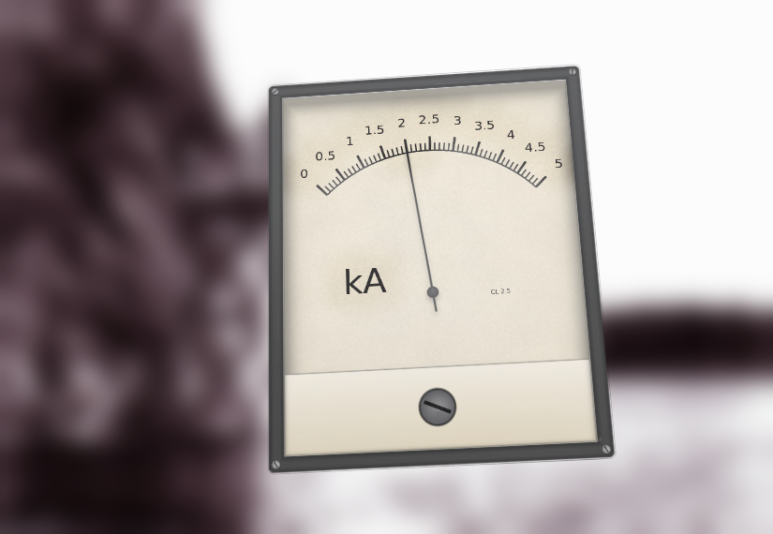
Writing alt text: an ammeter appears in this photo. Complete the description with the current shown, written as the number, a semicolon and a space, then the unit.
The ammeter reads 2; kA
